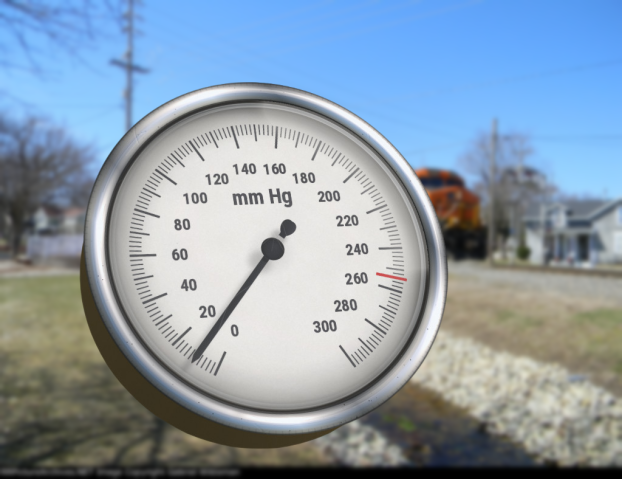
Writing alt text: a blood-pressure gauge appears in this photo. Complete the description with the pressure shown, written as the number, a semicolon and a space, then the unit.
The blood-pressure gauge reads 10; mmHg
